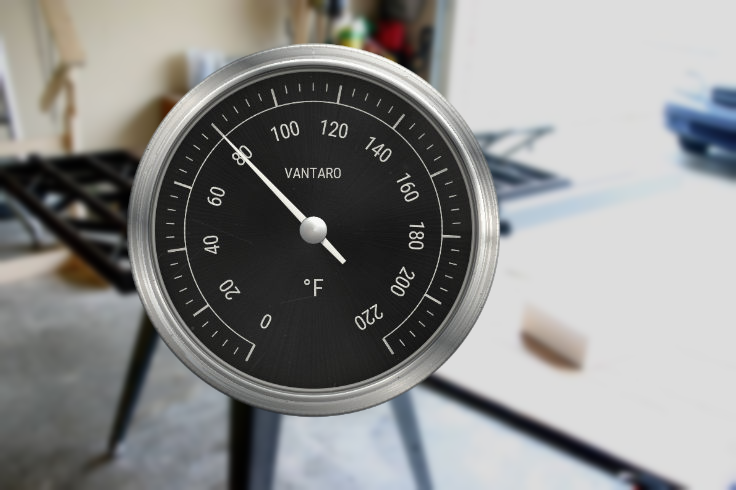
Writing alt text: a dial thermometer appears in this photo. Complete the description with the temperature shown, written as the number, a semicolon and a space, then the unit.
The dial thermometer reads 80; °F
